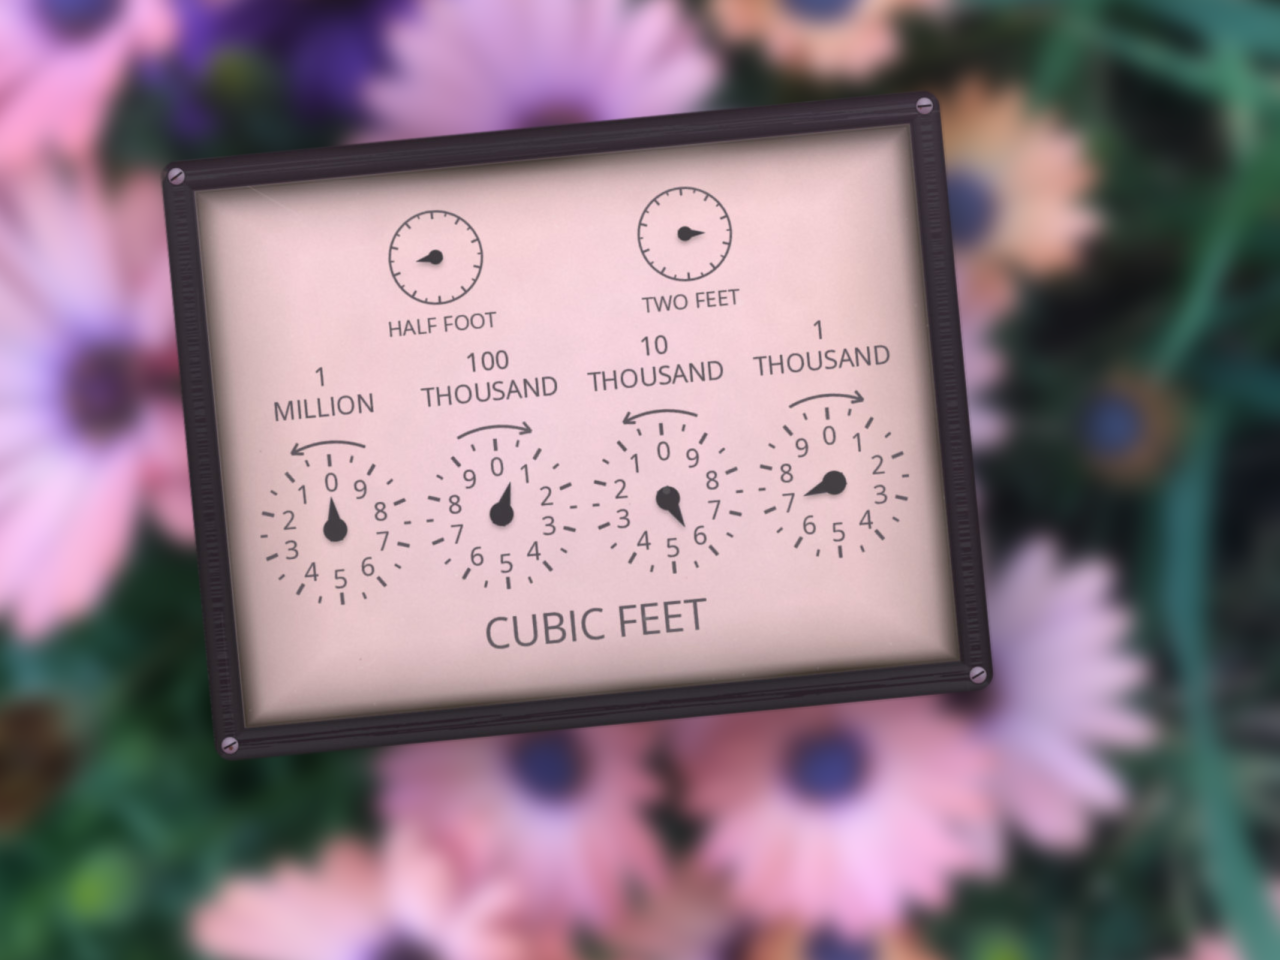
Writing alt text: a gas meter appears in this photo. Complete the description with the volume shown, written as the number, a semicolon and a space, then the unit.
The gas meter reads 5700; ft³
